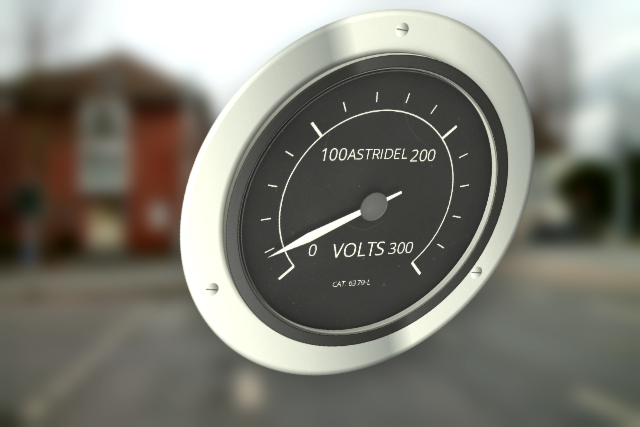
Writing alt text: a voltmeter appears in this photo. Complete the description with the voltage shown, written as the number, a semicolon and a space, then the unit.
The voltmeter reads 20; V
